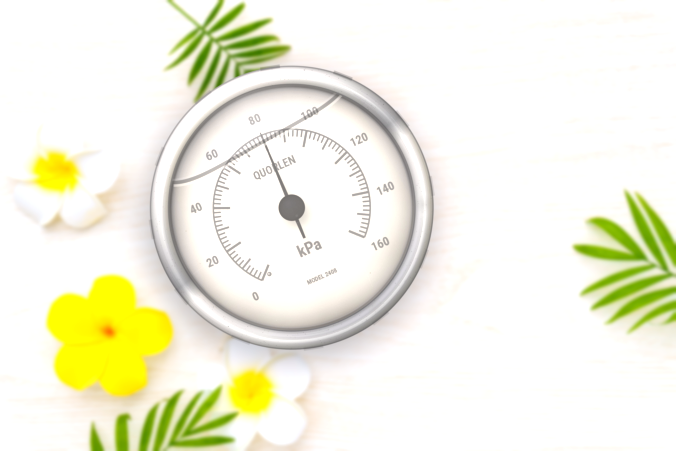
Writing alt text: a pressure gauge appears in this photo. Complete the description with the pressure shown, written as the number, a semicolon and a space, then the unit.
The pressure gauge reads 80; kPa
